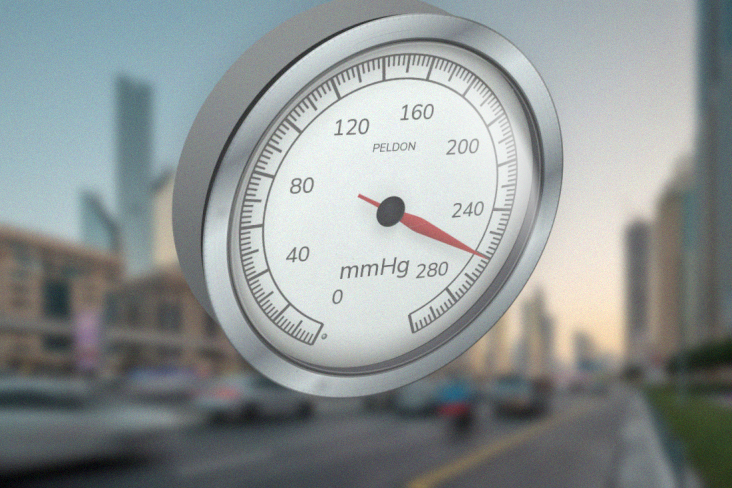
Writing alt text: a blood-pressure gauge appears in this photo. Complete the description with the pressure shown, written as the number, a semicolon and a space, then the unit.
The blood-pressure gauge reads 260; mmHg
